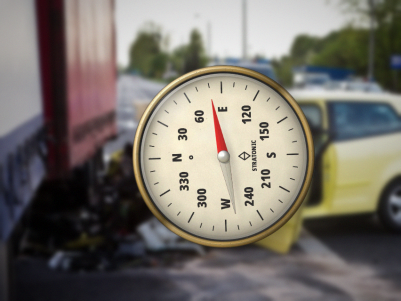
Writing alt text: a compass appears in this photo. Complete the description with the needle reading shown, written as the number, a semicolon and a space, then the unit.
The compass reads 80; °
